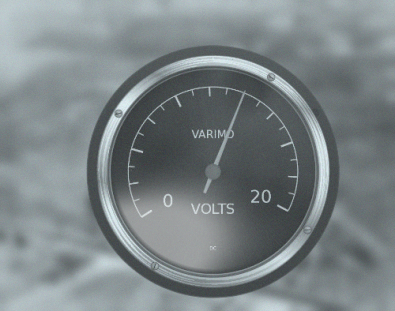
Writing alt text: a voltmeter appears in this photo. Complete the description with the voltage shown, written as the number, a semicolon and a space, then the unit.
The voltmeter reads 12; V
